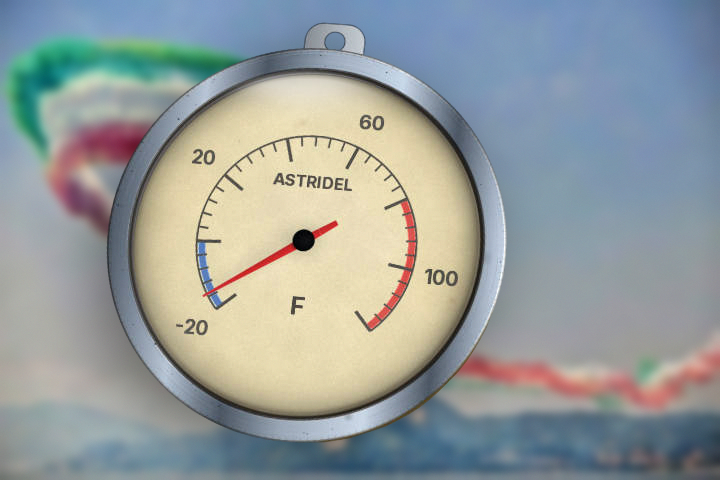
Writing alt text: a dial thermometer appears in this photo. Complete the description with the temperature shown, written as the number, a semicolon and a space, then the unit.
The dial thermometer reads -16; °F
